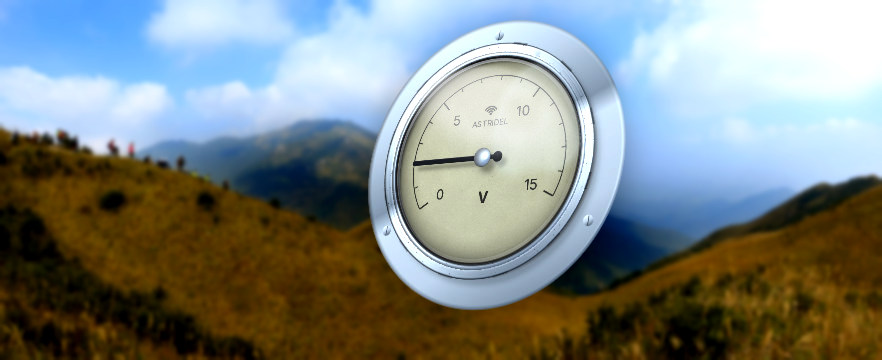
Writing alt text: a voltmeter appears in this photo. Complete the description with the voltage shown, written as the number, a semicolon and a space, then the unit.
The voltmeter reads 2; V
